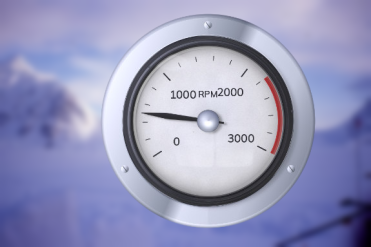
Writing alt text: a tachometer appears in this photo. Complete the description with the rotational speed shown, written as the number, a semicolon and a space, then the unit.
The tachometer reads 500; rpm
